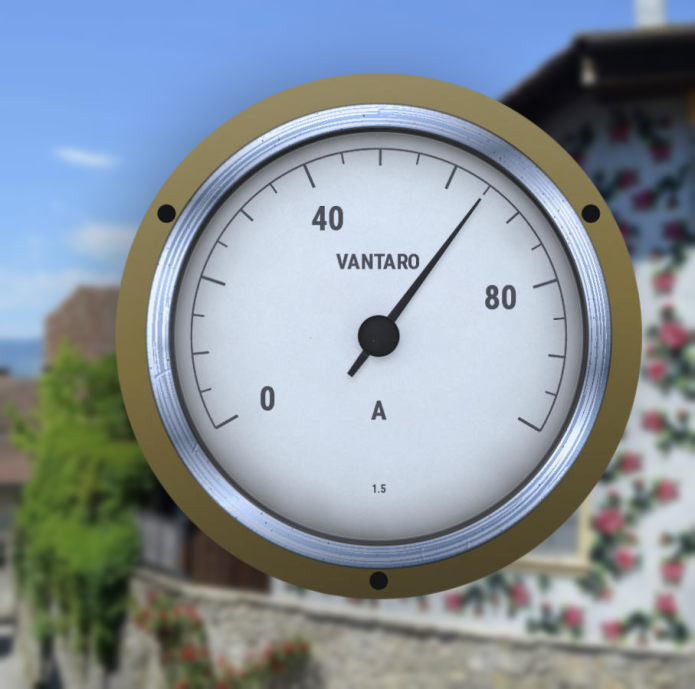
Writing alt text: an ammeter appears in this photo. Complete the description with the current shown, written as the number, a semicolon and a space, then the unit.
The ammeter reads 65; A
